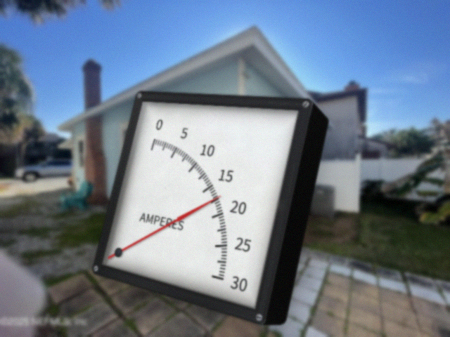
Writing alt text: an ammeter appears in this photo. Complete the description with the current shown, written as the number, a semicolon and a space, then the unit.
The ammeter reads 17.5; A
